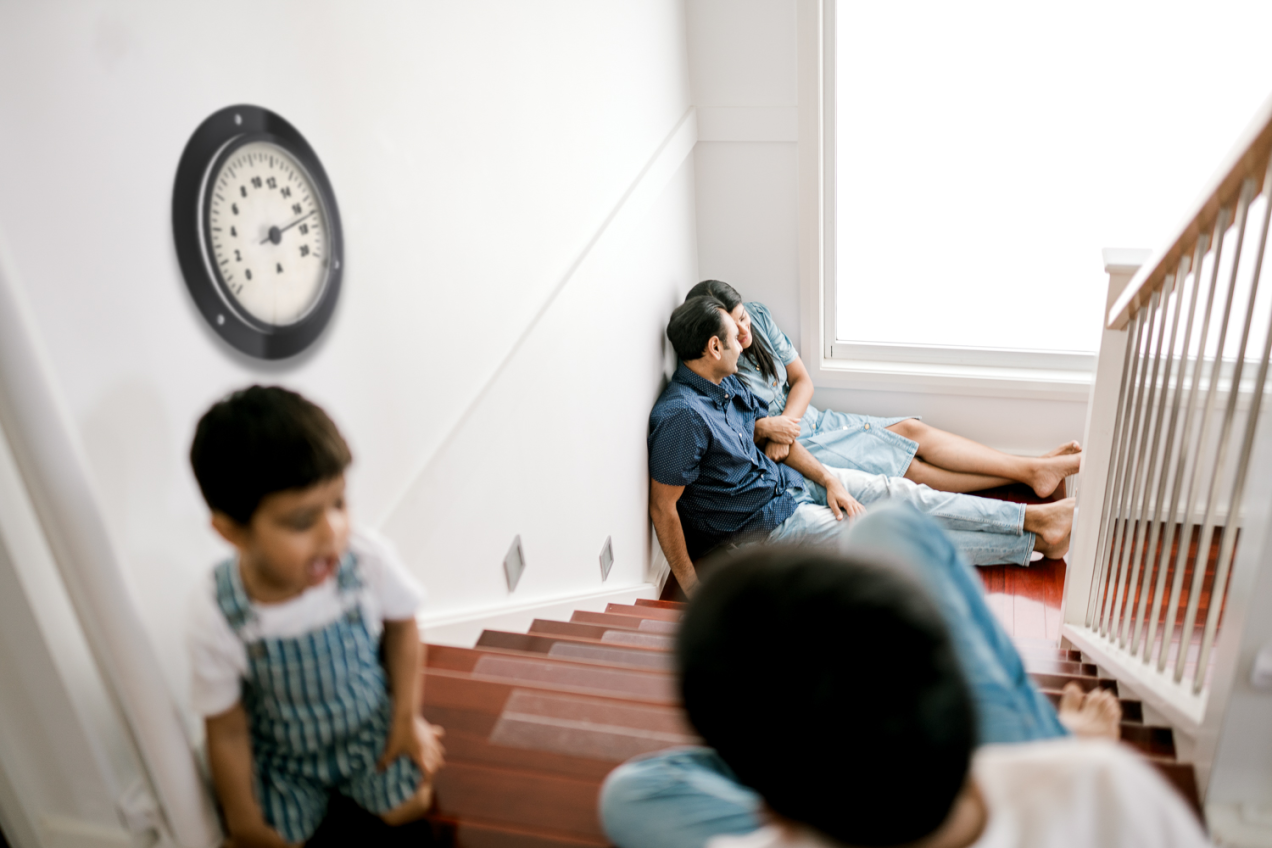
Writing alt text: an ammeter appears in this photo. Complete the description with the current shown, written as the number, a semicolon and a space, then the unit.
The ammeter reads 17; A
